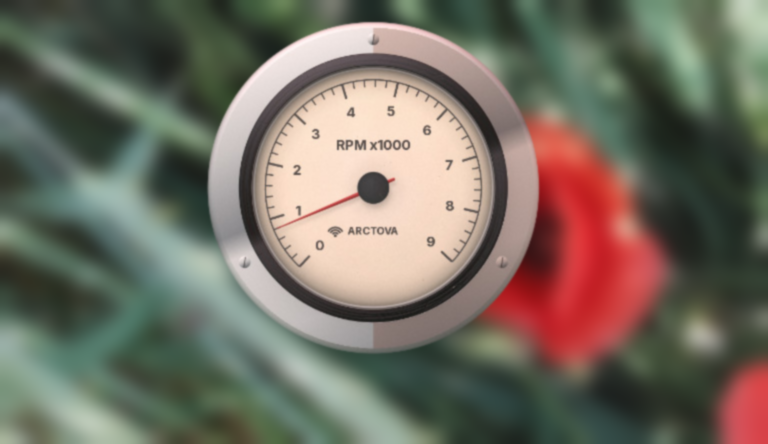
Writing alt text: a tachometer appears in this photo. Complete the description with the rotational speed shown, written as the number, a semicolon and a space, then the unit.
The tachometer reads 800; rpm
